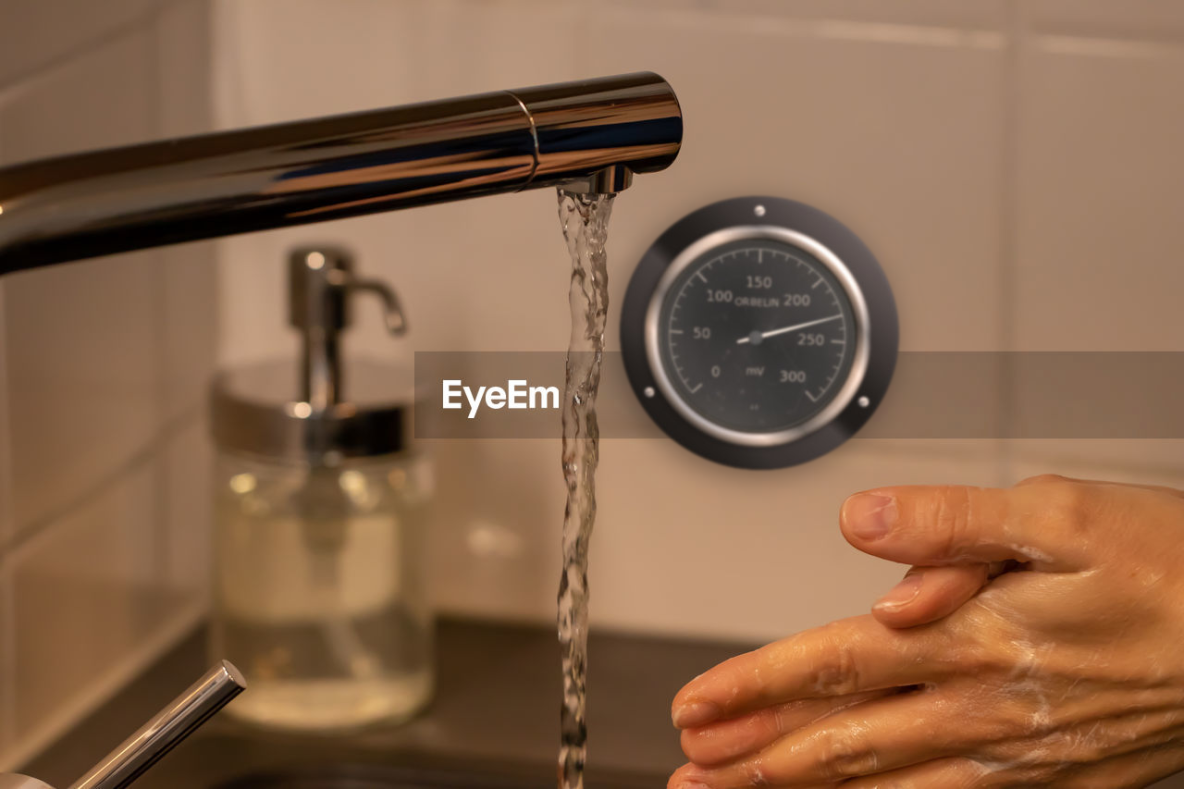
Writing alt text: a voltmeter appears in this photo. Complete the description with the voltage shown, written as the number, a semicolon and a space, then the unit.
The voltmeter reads 230; mV
